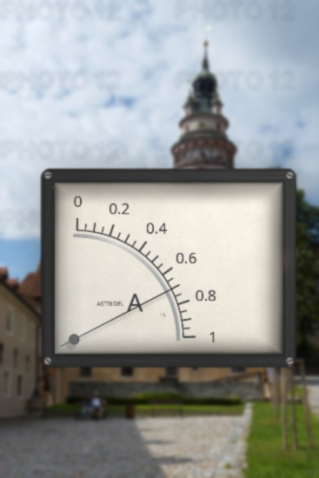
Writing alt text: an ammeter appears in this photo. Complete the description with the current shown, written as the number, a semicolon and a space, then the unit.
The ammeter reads 0.7; A
